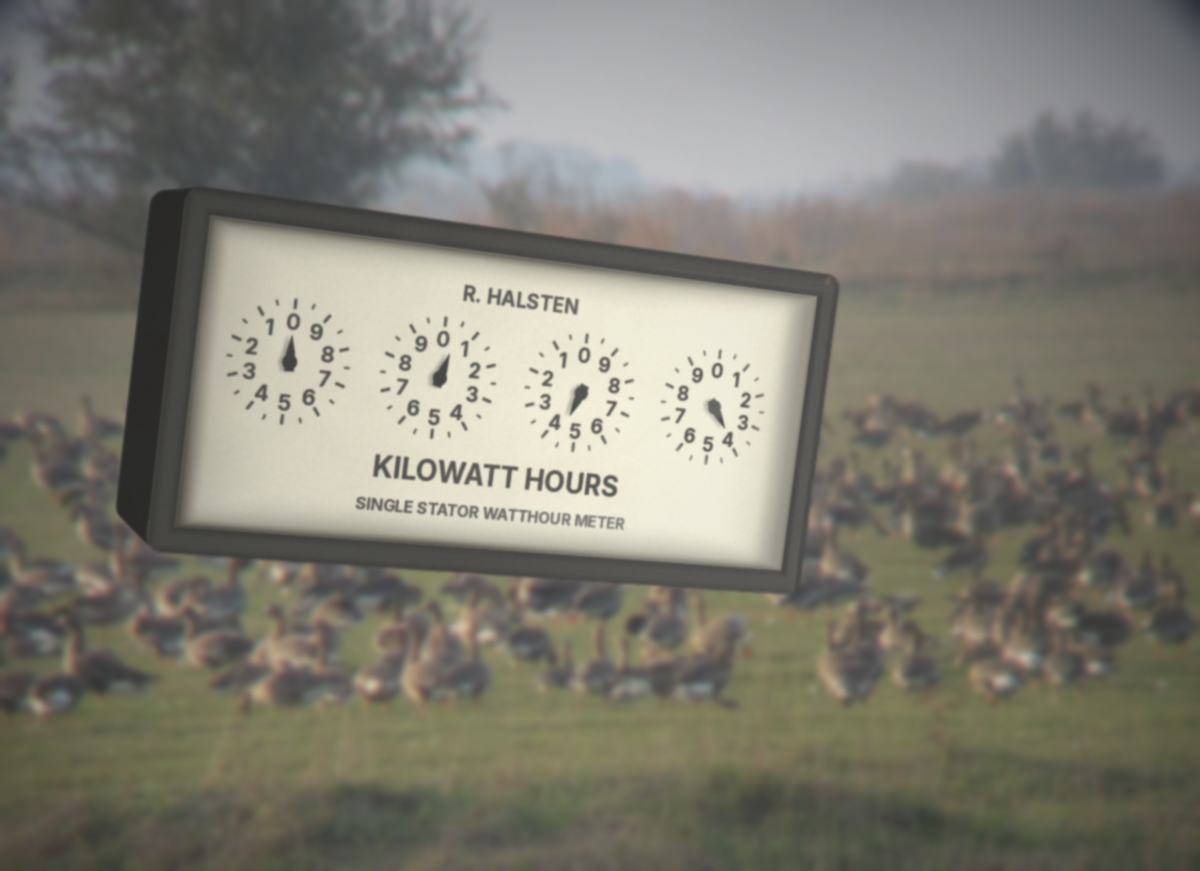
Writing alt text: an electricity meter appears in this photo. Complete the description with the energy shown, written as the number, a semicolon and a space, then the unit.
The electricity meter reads 44; kWh
